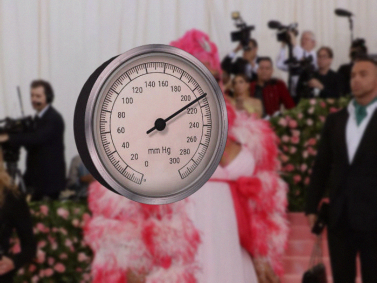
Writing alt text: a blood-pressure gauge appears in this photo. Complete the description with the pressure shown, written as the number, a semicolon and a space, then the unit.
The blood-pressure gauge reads 210; mmHg
